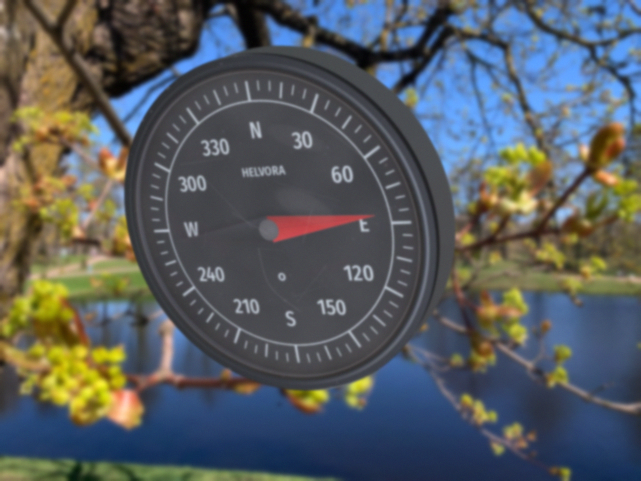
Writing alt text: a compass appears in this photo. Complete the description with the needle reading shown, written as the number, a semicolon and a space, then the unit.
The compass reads 85; °
